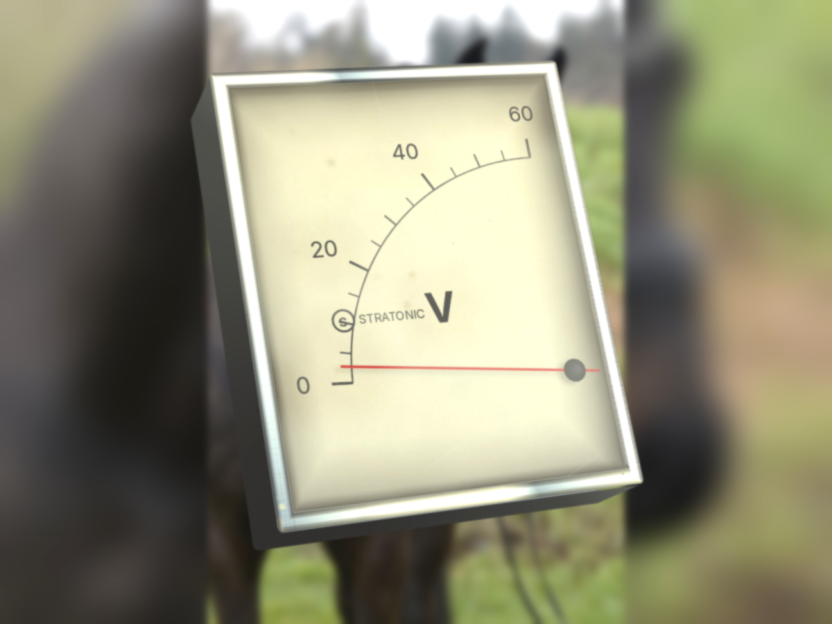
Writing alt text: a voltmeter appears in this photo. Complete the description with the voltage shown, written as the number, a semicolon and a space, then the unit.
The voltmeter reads 2.5; V
